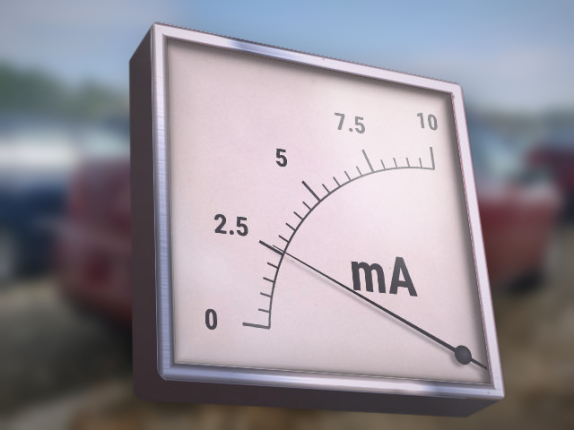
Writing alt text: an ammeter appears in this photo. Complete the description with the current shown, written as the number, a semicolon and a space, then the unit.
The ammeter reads 2.5; mA
